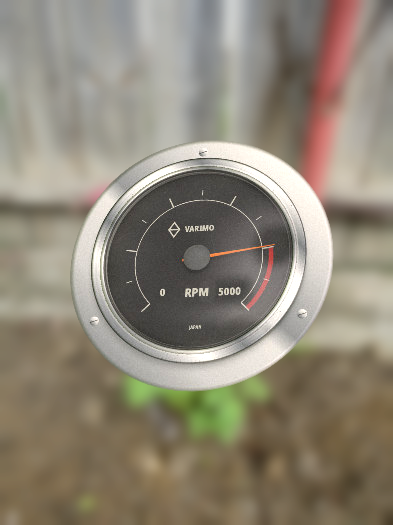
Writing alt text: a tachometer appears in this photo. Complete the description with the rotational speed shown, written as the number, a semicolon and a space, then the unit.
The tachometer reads 4000; rpm
